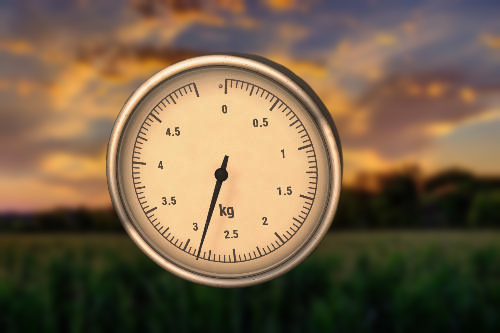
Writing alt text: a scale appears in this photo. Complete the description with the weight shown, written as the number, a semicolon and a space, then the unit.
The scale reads 2.85; kg
